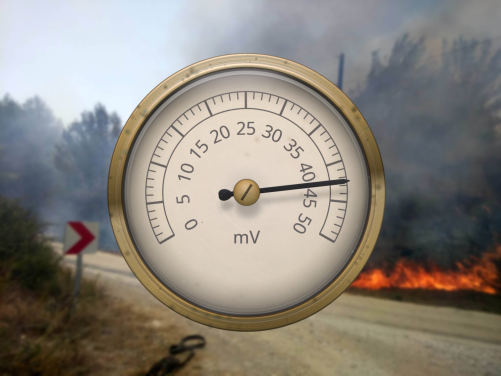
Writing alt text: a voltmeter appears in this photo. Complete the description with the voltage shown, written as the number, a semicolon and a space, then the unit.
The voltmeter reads 42.5; mV
